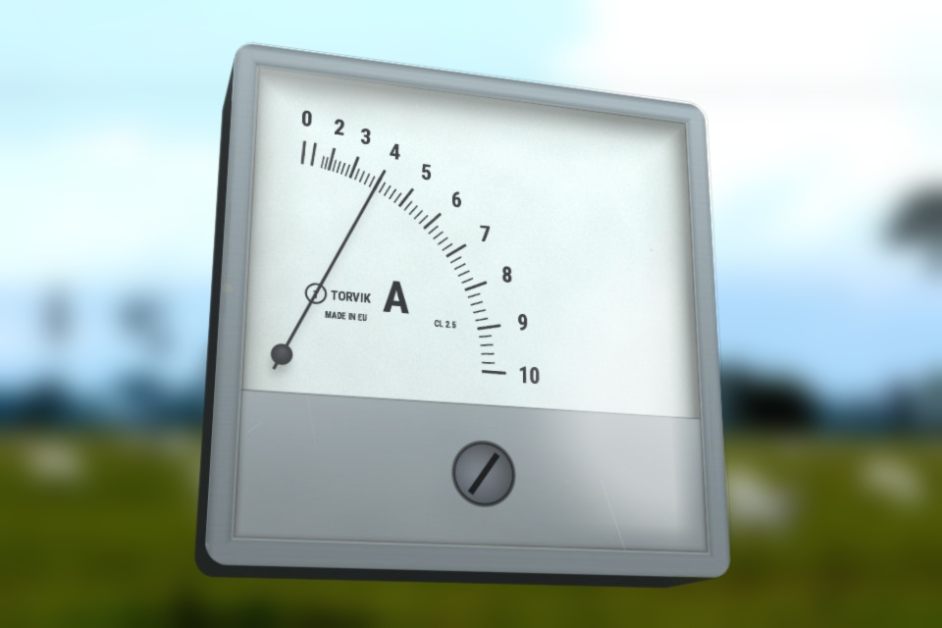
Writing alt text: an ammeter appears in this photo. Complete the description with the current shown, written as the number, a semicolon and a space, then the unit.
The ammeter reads 4; A
